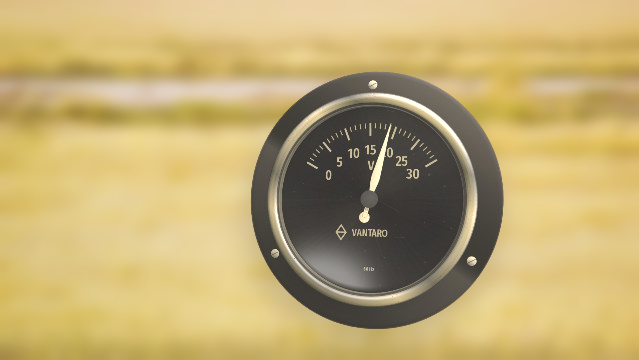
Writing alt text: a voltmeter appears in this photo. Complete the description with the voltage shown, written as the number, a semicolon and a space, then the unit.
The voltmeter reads 19; V
